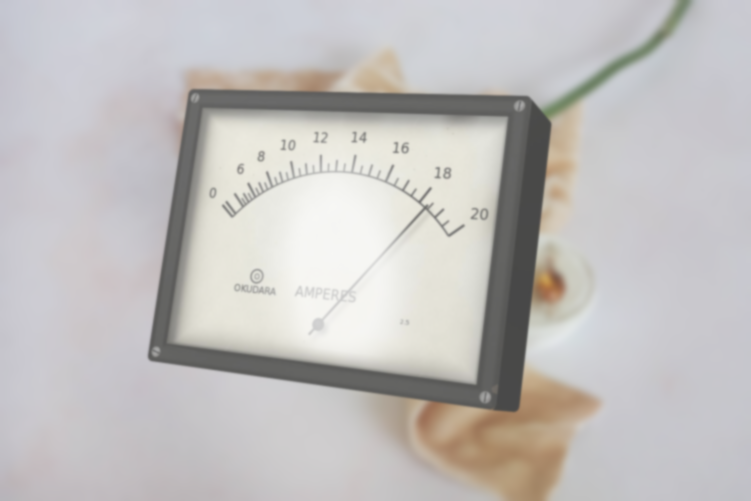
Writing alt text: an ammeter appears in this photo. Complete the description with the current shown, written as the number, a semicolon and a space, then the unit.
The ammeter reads 18.5; A
